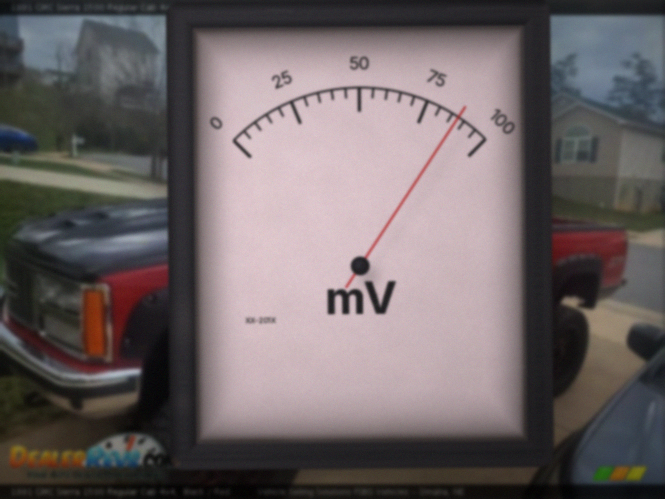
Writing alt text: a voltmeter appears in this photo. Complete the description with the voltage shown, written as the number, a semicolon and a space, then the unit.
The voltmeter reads 87.5; mV
